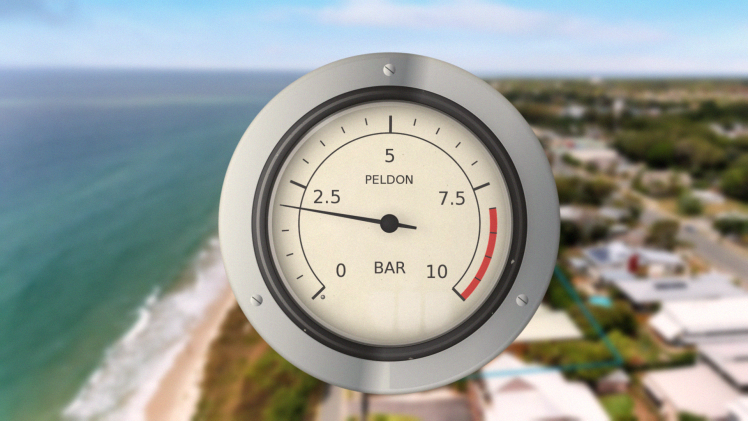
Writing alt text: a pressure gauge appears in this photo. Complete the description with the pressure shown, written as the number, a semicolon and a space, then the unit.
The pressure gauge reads 2; bar
